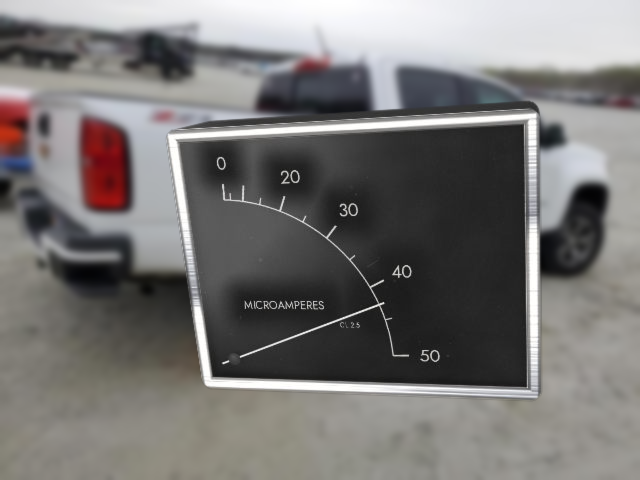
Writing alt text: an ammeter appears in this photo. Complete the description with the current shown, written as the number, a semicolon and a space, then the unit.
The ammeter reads 42.5; µA
